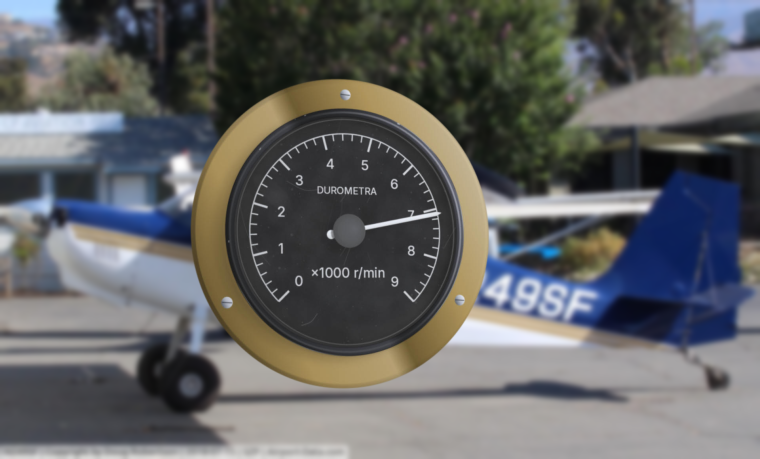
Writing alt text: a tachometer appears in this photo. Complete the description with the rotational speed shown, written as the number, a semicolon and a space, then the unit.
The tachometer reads 7100; rpm
